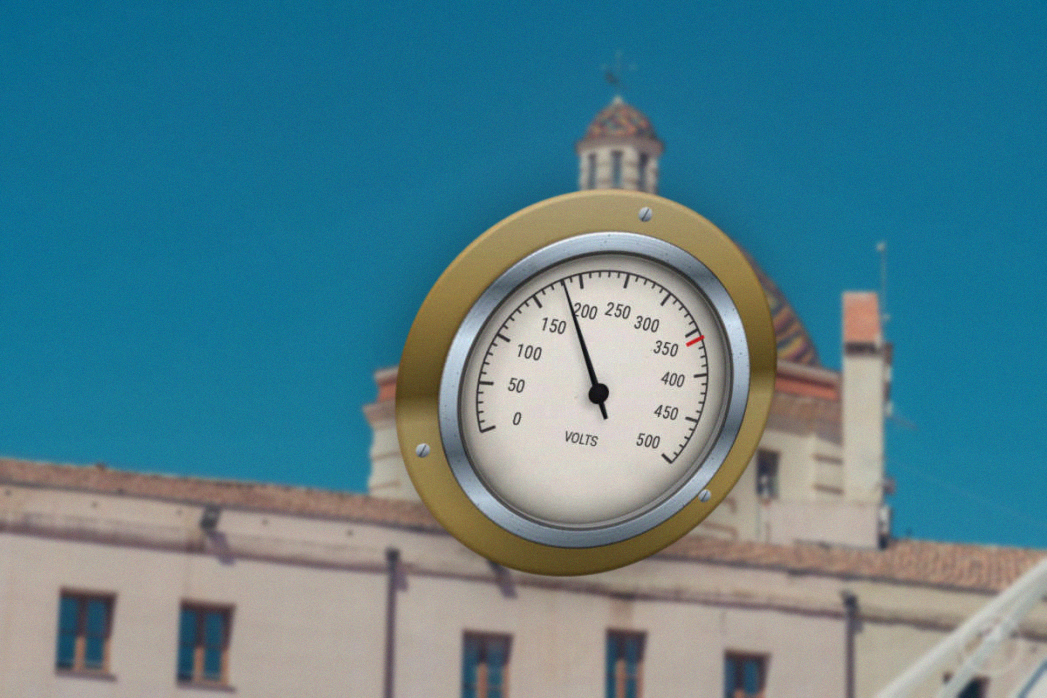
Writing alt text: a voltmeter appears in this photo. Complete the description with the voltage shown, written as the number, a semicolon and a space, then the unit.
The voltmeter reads 180; V
